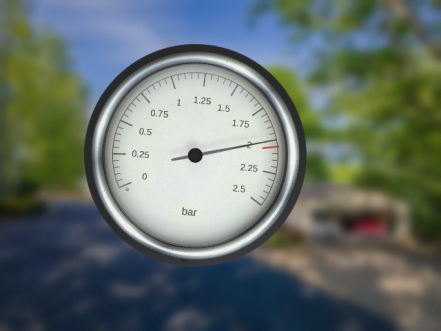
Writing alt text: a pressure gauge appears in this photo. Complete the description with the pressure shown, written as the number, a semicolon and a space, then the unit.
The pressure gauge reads 2; bar
